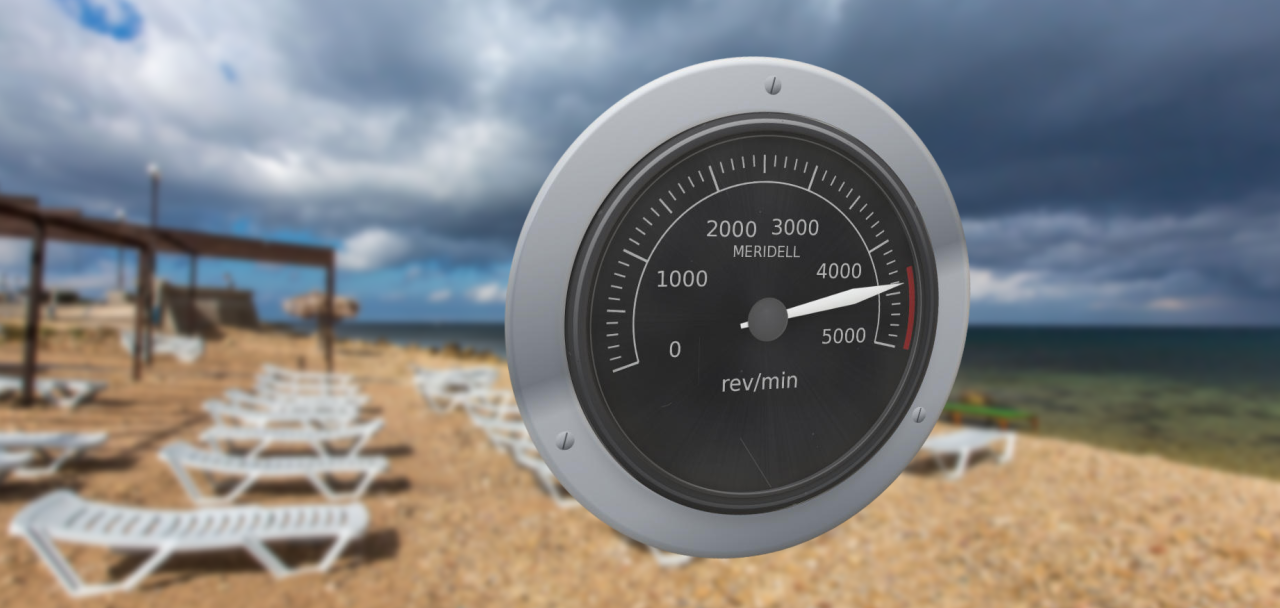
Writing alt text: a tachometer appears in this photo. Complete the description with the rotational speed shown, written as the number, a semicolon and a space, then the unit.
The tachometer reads 4400; rpm
